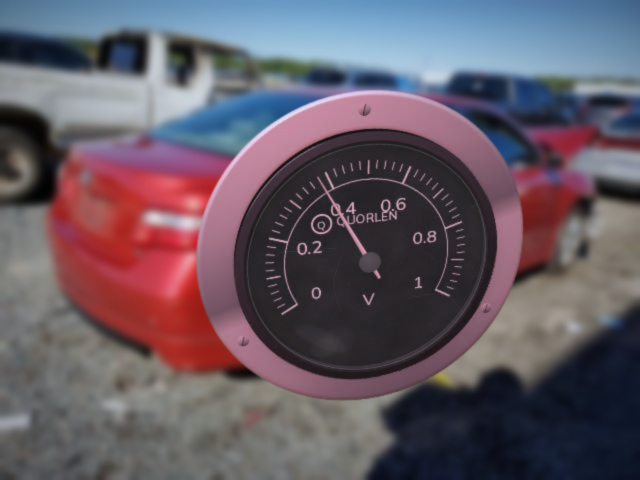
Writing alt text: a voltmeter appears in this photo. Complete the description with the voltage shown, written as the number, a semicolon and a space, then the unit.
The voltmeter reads 0.38; V
